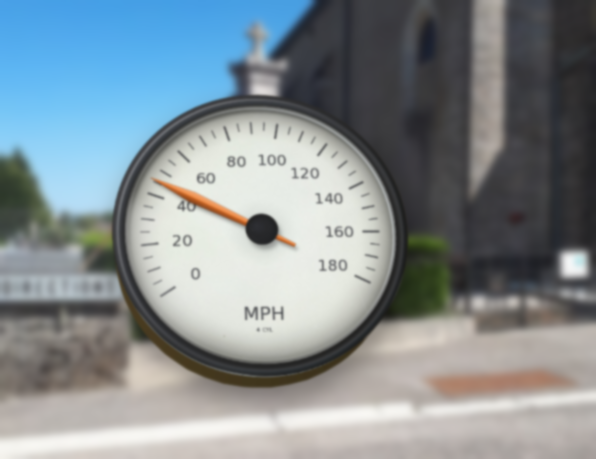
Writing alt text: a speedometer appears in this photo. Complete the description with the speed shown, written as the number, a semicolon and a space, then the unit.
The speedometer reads 45; mph
